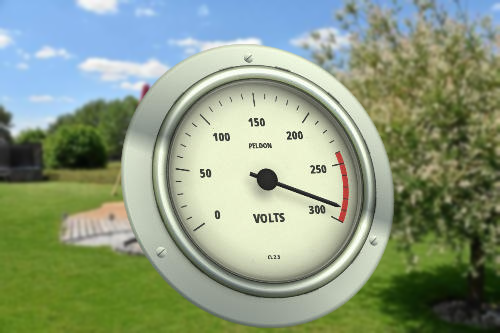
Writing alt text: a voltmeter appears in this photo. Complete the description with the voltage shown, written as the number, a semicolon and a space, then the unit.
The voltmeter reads 290; V
